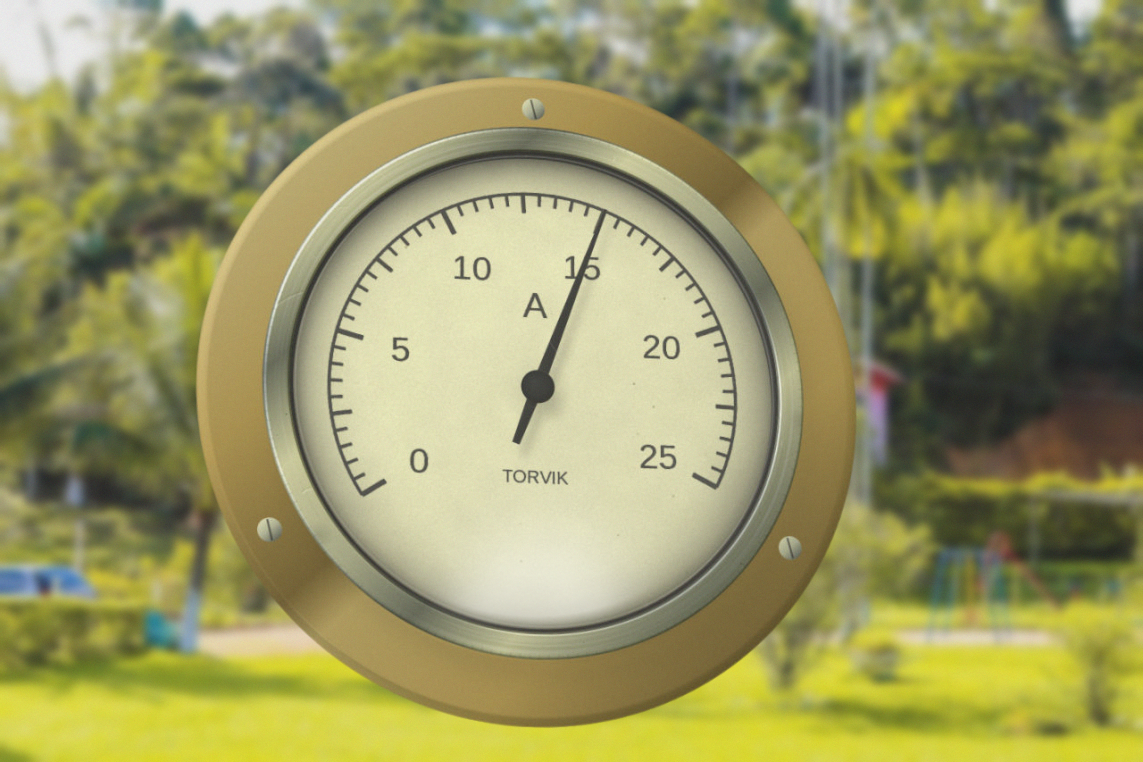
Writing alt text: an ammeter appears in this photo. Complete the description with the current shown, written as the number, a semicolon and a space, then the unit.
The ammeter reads 15; A
